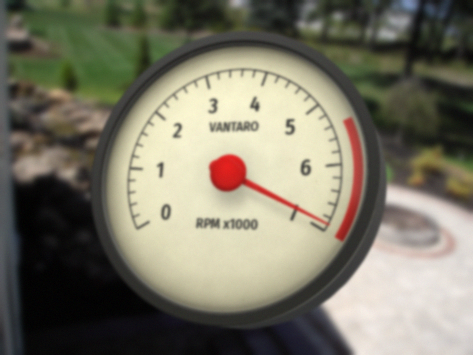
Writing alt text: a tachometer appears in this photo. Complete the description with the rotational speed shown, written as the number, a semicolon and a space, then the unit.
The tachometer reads 6900; rpm
